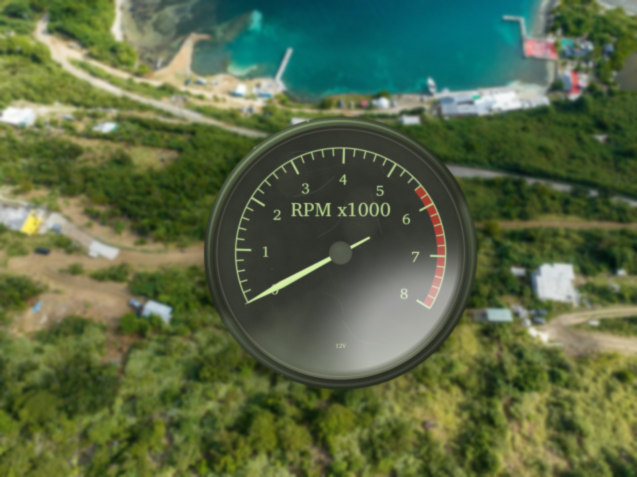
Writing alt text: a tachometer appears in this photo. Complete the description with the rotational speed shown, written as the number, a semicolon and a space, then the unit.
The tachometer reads 0; rpm
